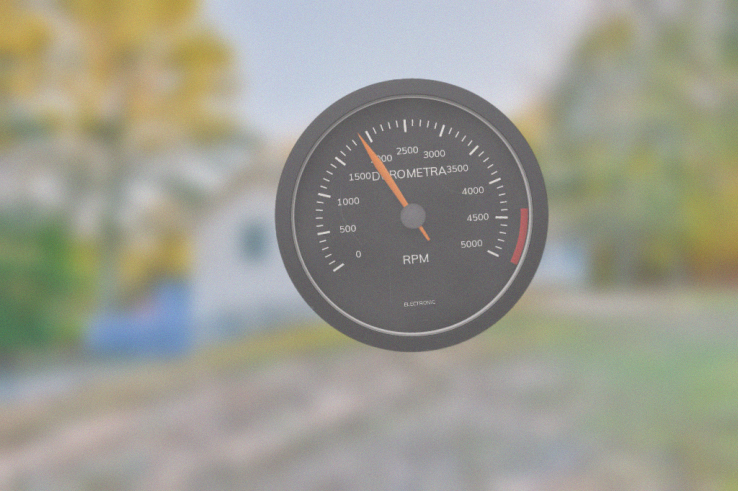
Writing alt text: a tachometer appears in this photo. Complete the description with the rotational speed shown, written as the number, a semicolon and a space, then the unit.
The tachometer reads 1900; rpm
